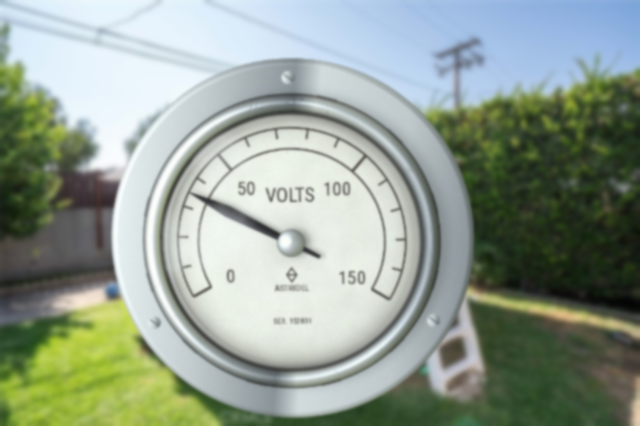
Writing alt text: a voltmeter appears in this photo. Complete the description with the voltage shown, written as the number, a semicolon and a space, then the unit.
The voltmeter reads 35; V
